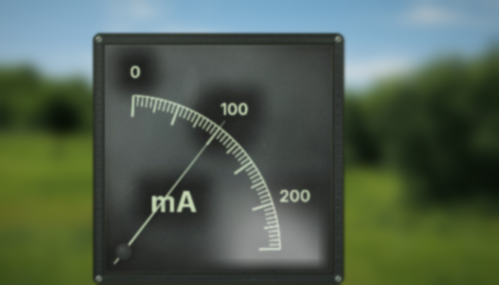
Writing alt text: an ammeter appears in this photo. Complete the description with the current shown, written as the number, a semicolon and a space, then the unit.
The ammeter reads 100; mA
